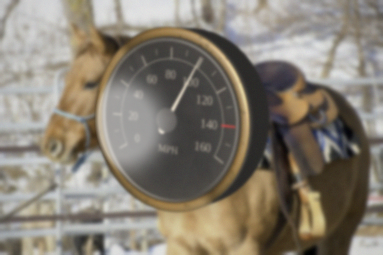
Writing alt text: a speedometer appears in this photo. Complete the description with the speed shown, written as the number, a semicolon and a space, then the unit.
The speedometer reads 100; mph
